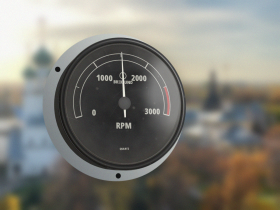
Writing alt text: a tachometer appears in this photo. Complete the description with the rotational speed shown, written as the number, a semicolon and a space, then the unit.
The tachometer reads 1500; rpm
